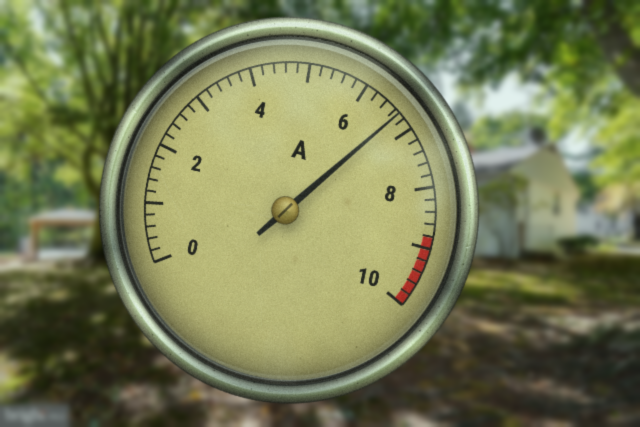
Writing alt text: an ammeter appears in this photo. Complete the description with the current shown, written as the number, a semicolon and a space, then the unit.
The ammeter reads 6.7; A
